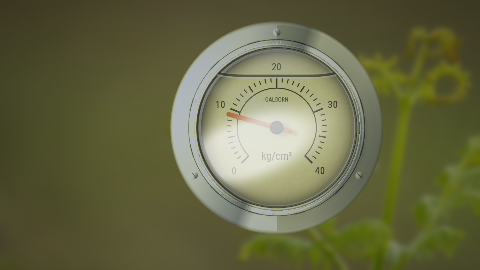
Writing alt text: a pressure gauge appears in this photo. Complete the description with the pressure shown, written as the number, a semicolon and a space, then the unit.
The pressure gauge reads 9; kg/cm²
